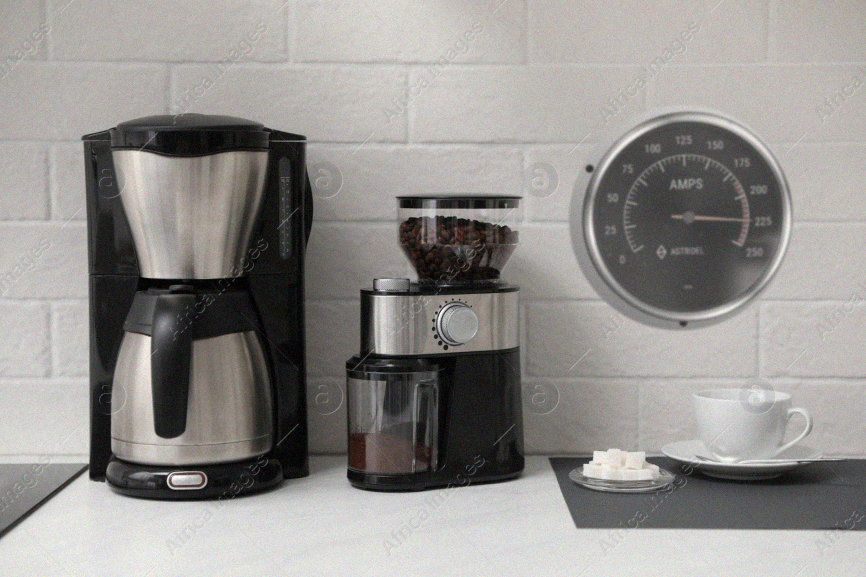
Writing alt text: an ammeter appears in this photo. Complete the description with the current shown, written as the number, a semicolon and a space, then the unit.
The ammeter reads 225; A
